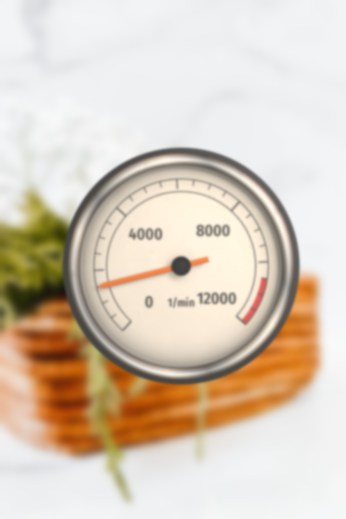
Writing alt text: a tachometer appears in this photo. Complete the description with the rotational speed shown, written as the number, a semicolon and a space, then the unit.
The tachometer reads 1500; rpm
